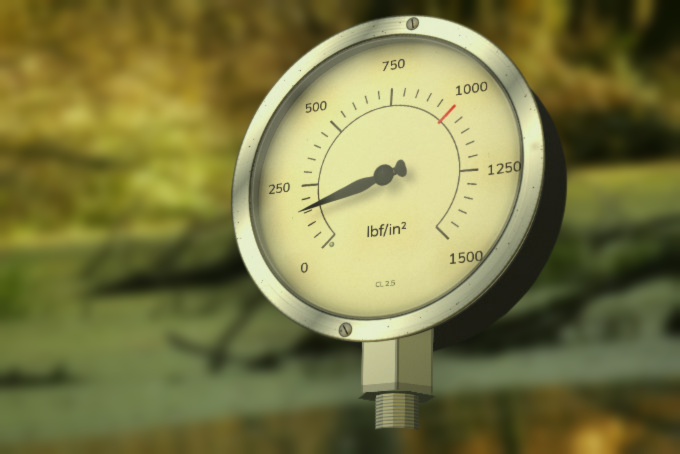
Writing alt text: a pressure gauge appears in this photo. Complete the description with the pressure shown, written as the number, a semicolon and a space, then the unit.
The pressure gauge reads 150; psi
